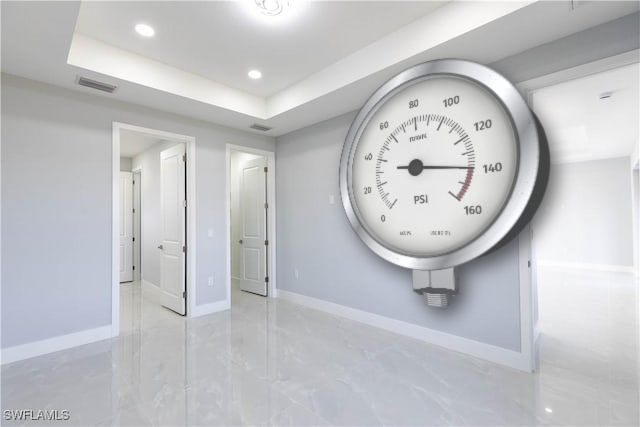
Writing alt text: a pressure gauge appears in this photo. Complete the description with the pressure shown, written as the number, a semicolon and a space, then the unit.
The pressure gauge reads 140; psi
